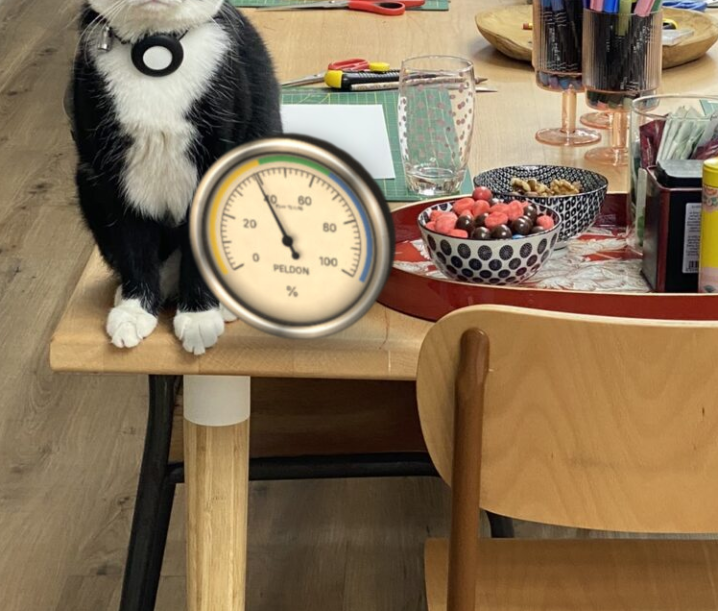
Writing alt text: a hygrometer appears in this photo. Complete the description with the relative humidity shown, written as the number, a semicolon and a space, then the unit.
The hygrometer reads 40; %
